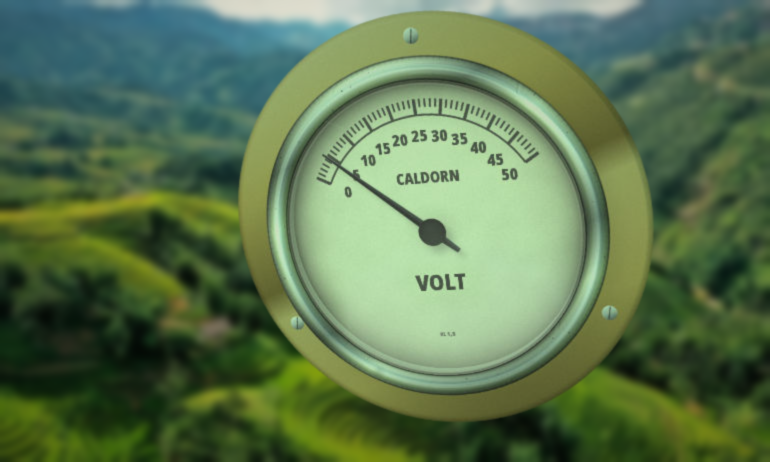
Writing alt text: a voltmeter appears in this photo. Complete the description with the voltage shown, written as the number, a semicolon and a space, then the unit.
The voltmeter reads 5; V
